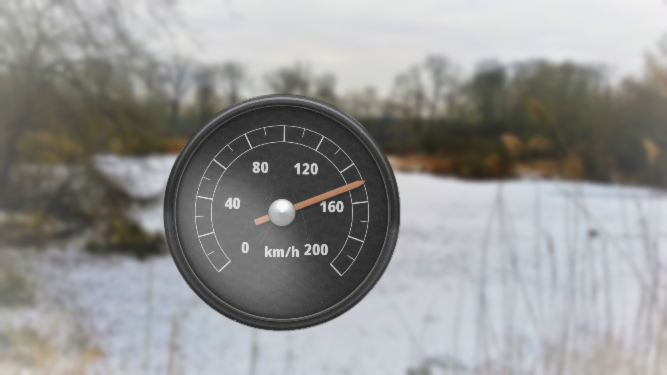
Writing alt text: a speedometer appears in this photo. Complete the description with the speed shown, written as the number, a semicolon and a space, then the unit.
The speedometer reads 150; km/h
